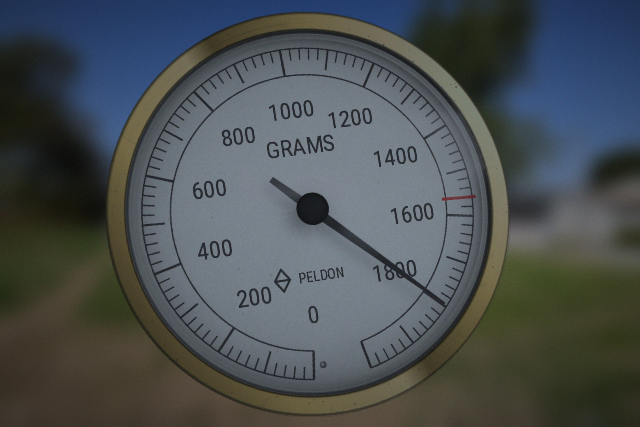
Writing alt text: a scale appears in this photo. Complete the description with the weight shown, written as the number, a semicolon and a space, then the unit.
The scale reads 1800; g
